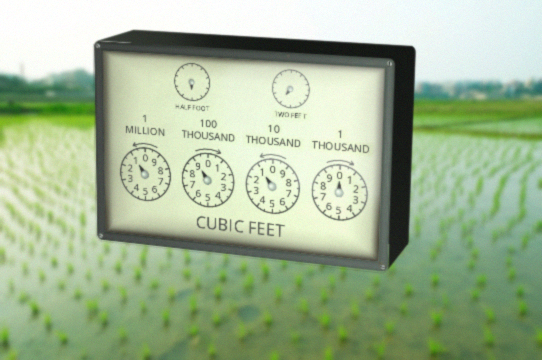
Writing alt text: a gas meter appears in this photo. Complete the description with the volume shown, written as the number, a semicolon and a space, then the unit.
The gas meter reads 91000; ft³
